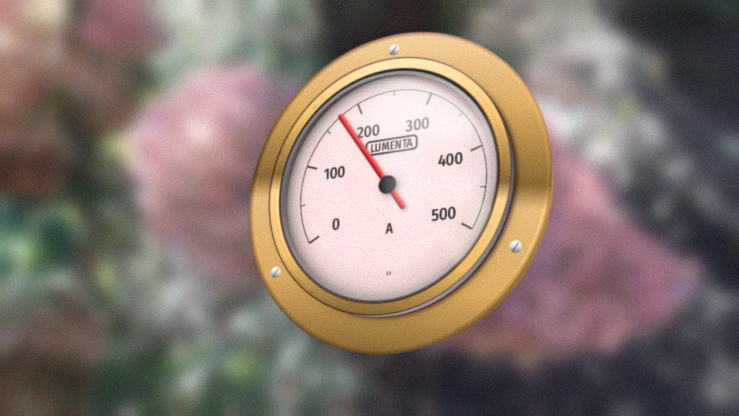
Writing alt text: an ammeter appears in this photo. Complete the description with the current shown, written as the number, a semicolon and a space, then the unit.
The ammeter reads 175; A
